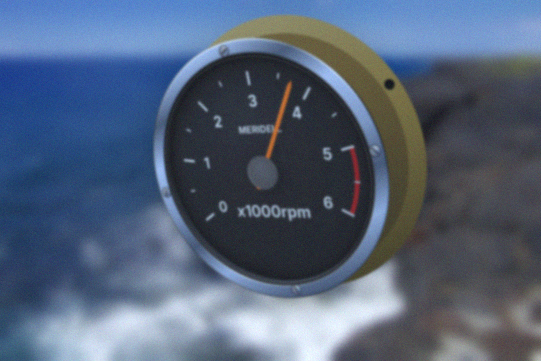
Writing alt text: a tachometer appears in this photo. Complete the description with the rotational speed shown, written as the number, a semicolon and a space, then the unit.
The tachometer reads 3750; rpm
